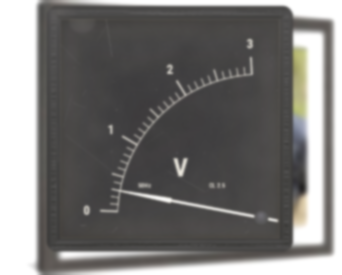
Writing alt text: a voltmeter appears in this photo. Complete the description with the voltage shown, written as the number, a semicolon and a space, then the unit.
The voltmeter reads 0.3; V
